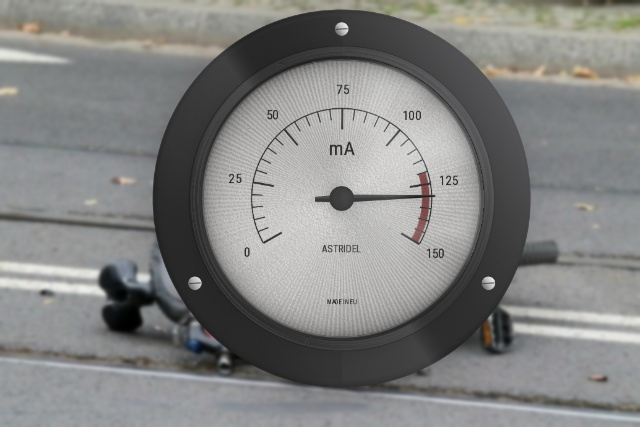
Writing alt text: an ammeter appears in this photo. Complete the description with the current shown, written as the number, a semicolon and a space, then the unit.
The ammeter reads 130; mA
